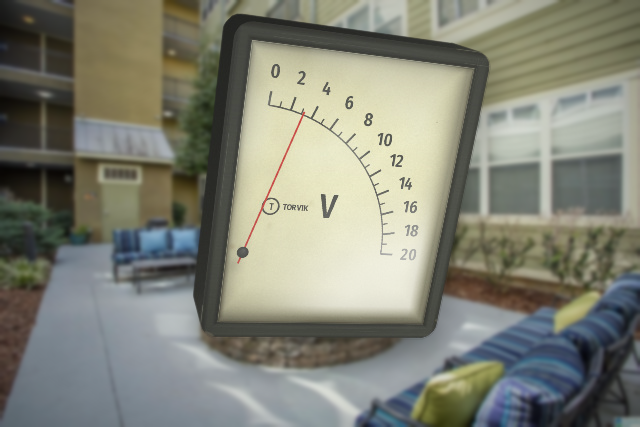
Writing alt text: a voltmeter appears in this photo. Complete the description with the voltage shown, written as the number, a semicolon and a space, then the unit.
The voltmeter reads 3; V
